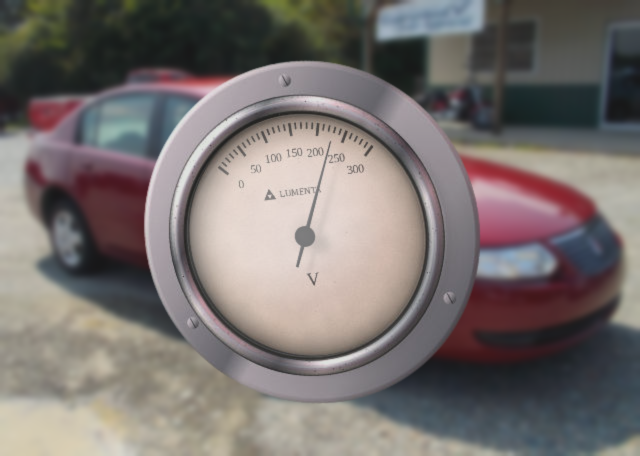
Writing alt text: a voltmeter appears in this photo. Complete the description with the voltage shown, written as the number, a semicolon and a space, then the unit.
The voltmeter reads 230; V
